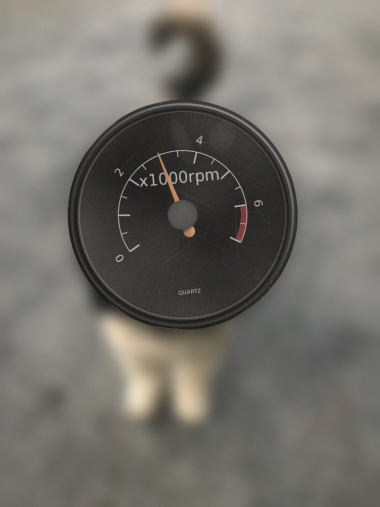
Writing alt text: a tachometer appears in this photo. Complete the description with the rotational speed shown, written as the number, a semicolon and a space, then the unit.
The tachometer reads 3000; rpm
